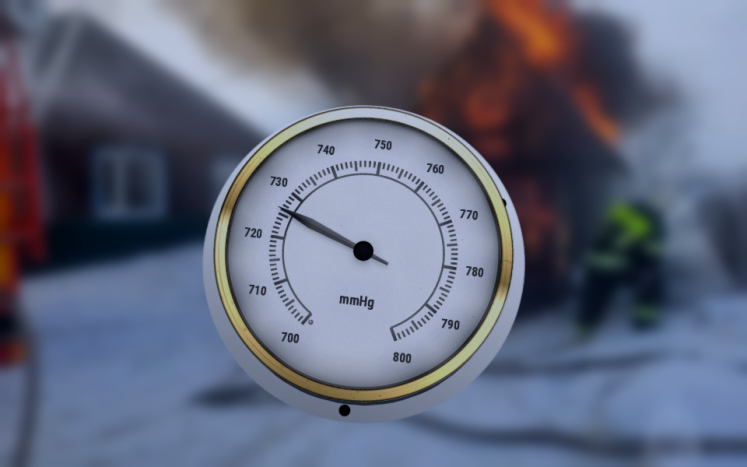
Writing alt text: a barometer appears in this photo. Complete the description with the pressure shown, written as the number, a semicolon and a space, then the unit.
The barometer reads 726; mmHg
